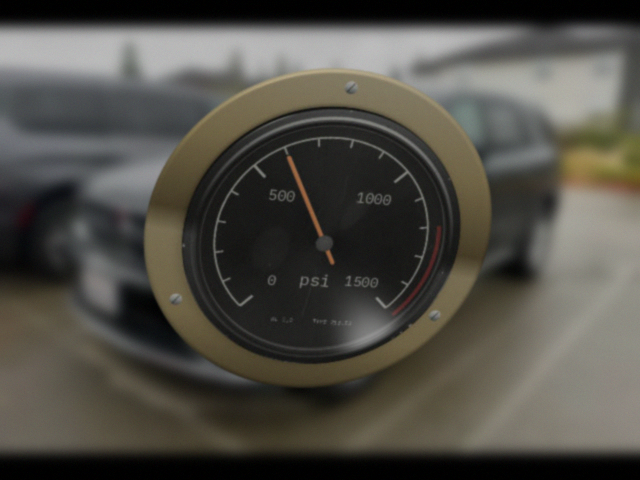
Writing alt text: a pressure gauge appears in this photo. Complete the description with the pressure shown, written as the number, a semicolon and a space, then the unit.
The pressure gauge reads 600; psi
